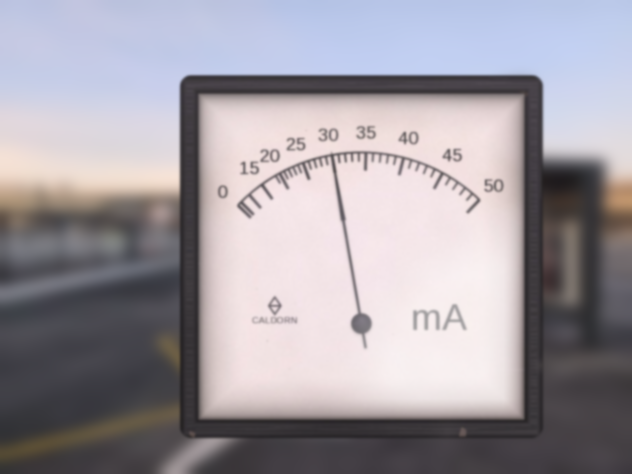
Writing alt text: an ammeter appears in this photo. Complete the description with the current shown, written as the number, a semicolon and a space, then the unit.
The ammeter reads 30; mA
